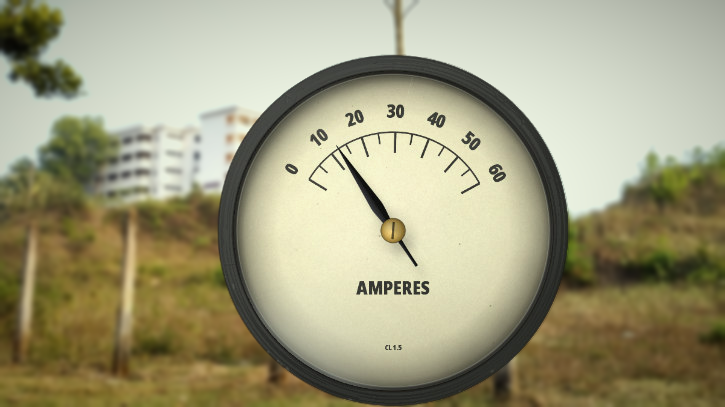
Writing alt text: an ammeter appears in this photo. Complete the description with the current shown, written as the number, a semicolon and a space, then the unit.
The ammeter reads 12.5; A
